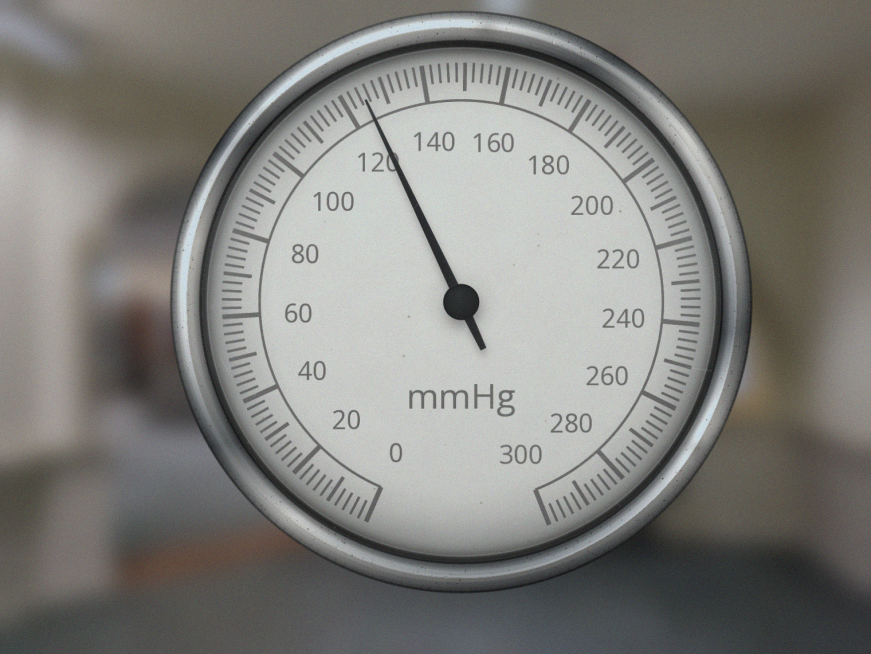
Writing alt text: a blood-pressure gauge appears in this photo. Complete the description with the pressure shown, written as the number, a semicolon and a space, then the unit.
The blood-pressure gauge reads 125; mmHg
